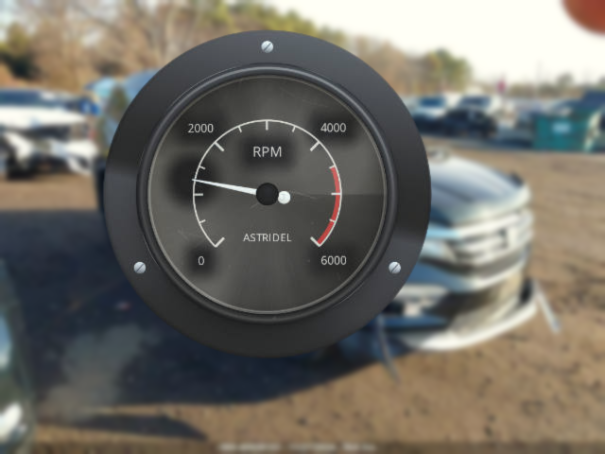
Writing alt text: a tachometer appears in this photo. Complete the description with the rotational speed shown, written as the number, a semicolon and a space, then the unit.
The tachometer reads 1250; rpm
